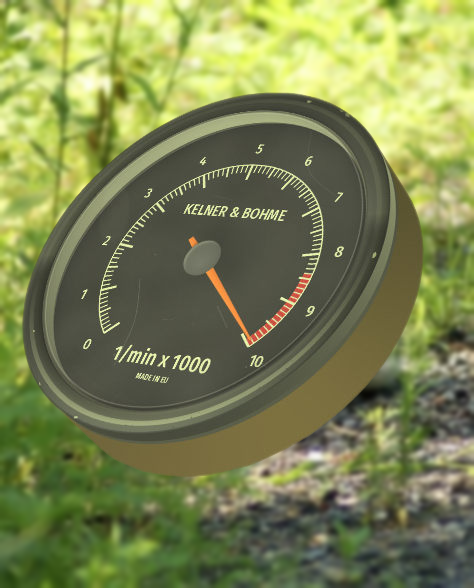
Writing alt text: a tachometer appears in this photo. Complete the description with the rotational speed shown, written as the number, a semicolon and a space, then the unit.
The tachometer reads 9900; rpm
